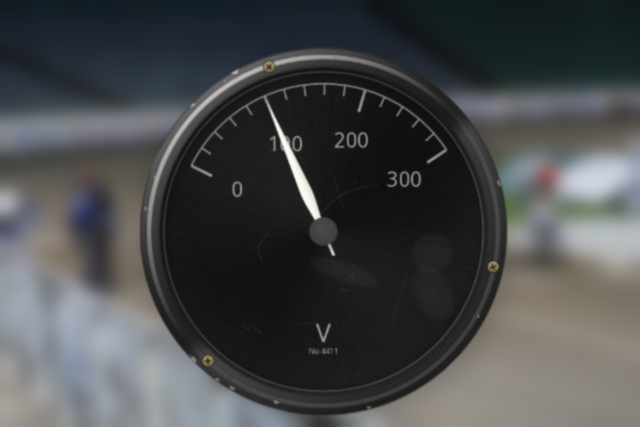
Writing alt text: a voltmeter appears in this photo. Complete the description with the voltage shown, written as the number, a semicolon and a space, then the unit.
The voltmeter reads 100; V
